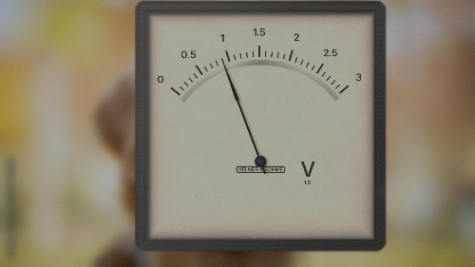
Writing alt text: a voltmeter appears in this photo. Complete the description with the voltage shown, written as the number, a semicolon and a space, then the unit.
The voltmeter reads 0.9; V
